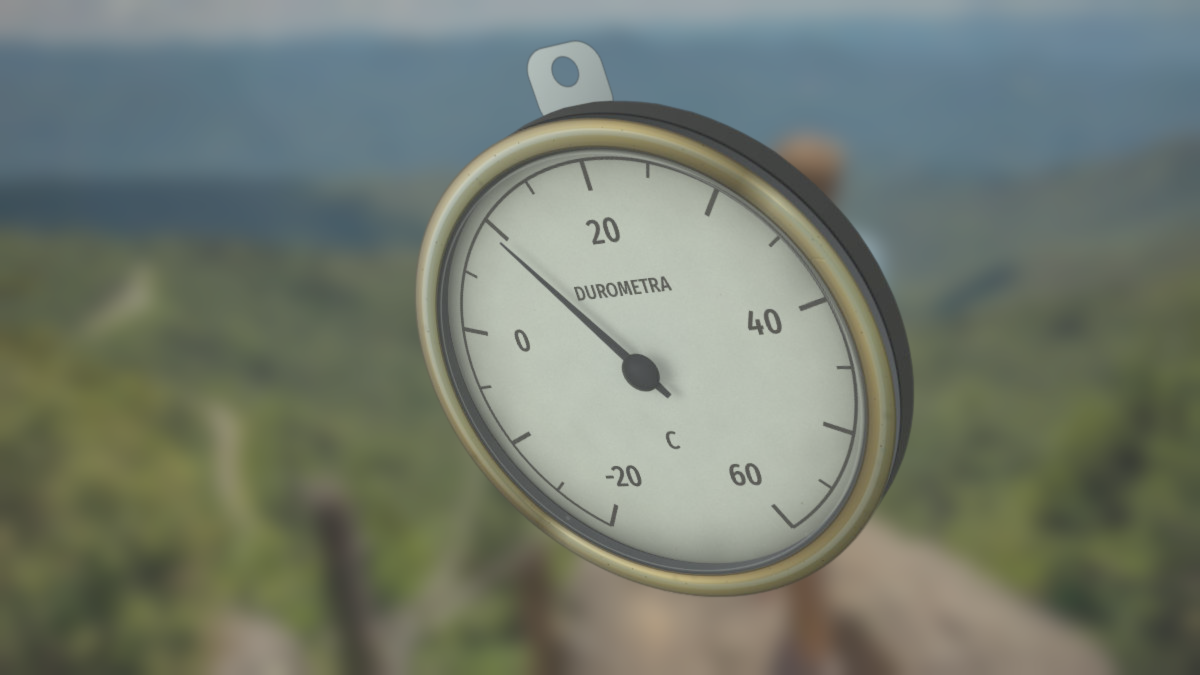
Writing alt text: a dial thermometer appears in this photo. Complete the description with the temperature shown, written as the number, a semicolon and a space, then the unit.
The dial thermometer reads 10; °C
